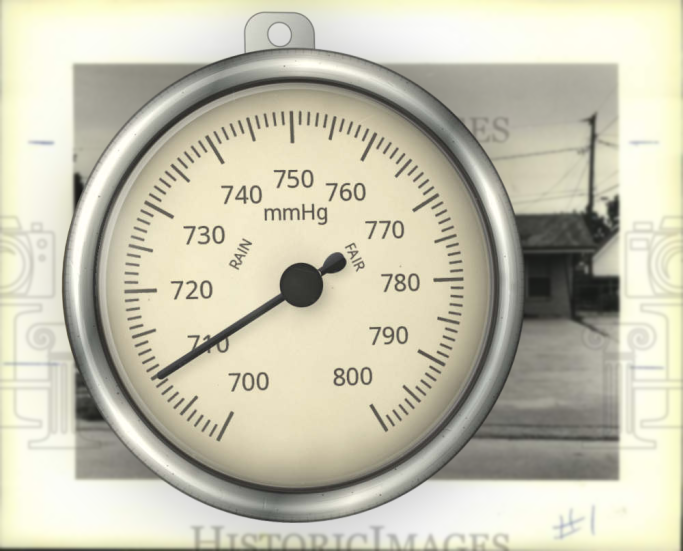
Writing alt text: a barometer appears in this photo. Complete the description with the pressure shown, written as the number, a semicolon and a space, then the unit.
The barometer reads 710; mmHg
